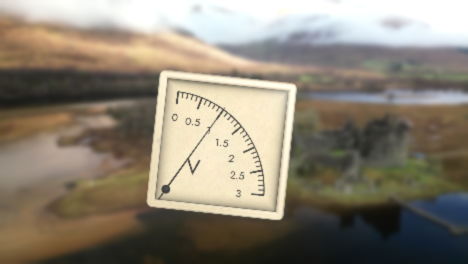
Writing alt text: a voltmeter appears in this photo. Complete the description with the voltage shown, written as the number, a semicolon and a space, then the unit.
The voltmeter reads 1; V
